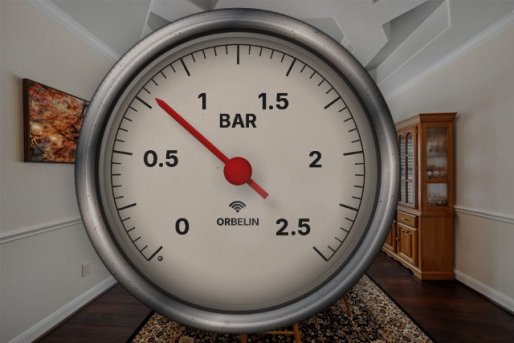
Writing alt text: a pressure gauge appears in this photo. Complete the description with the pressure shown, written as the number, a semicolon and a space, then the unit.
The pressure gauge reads 0.8; bar
